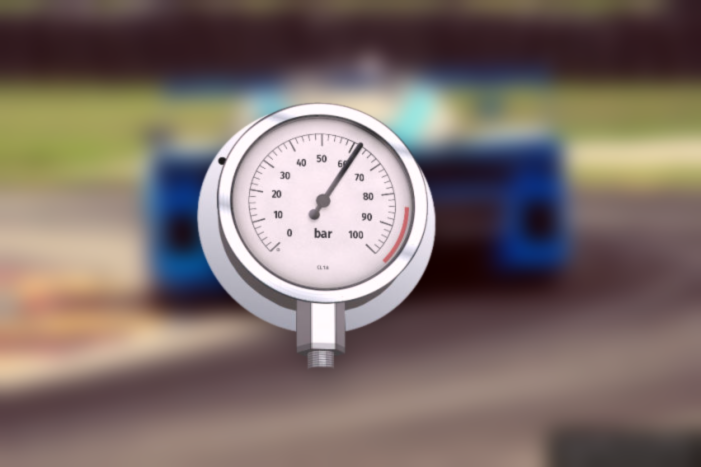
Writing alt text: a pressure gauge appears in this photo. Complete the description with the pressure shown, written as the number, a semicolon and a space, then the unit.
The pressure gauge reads 62; bar
